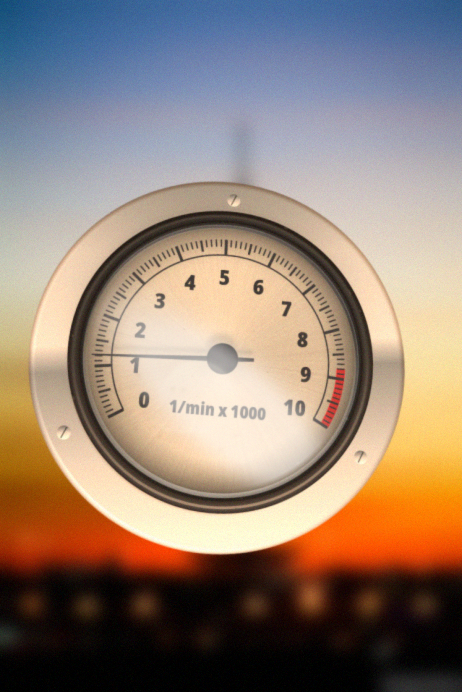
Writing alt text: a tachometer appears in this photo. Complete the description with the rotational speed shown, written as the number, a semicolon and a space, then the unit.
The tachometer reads 1200; rpm
